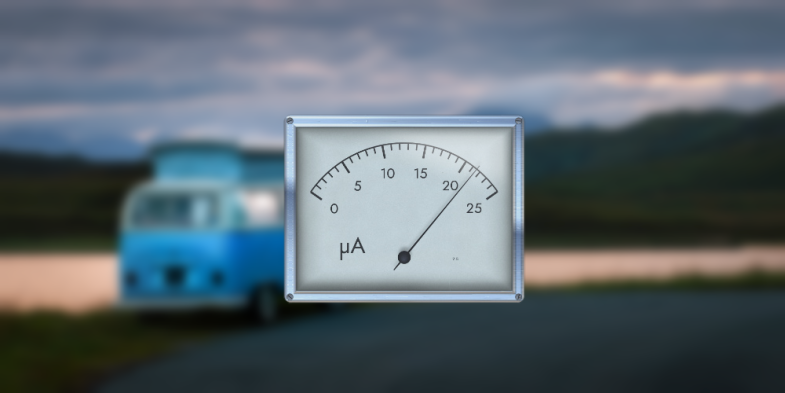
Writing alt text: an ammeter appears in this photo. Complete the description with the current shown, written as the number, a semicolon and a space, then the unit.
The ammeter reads 21.5; µA
